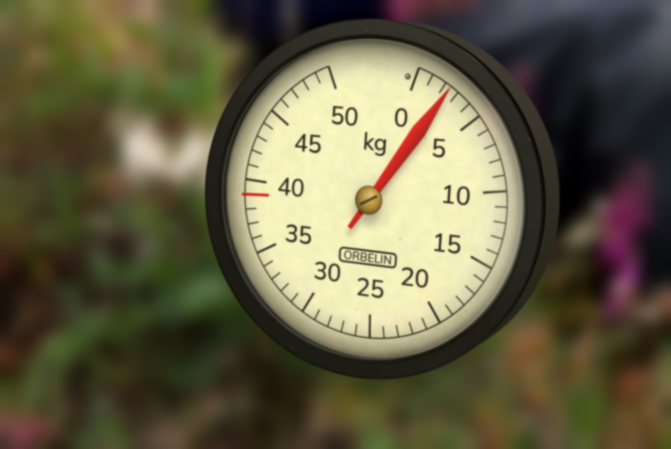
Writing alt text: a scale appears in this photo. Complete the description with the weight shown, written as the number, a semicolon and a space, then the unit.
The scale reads 2.5; kg
